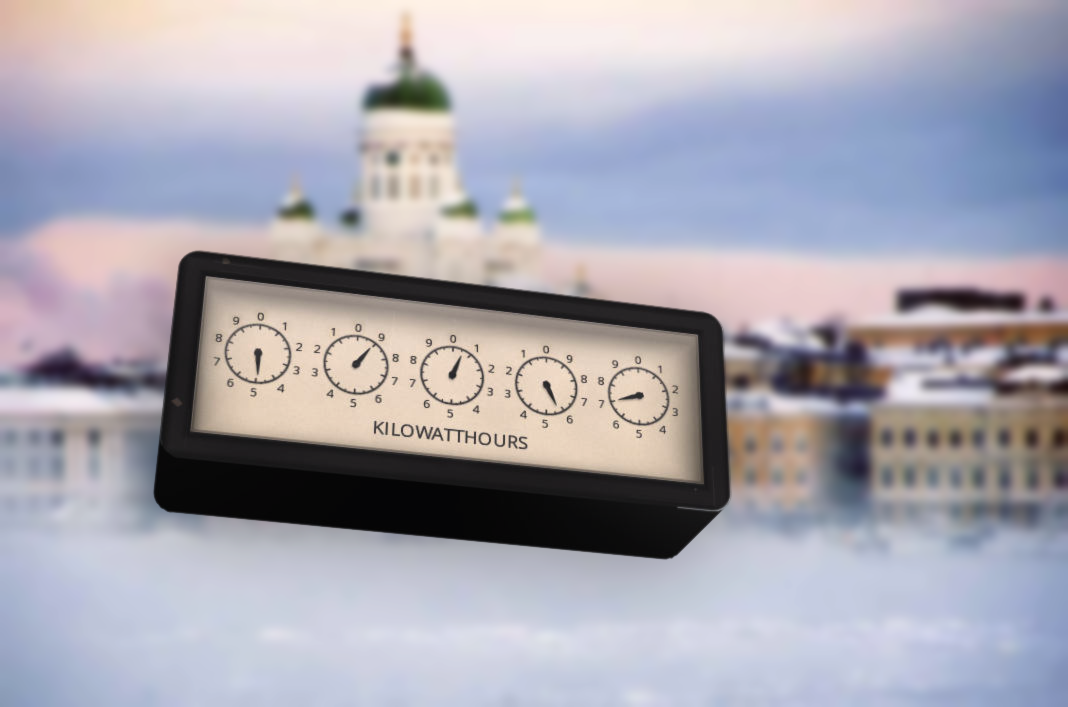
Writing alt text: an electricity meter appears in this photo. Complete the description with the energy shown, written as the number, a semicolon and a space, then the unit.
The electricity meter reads 49057; kWh
